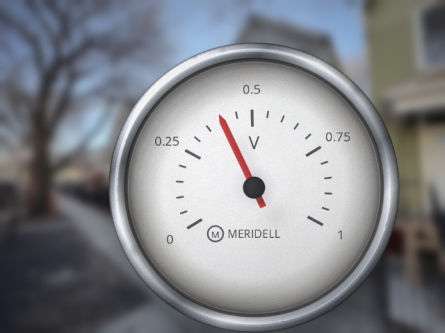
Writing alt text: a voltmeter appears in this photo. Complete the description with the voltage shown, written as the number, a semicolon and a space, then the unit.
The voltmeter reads 0.4; V
